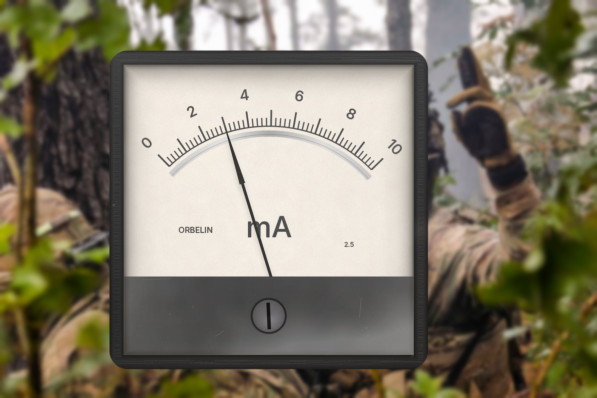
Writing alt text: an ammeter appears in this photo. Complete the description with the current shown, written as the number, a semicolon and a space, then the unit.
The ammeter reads 3; mA
